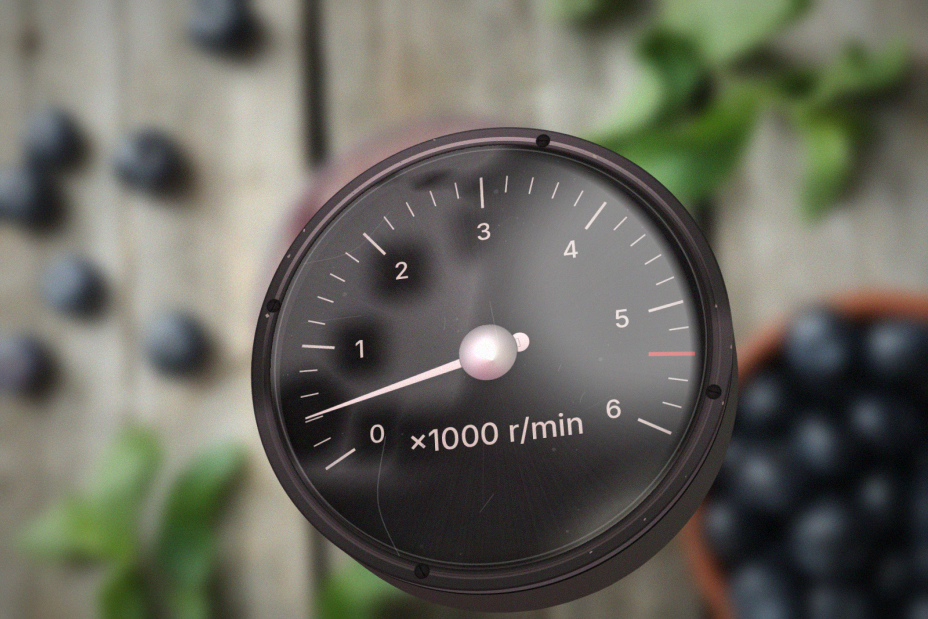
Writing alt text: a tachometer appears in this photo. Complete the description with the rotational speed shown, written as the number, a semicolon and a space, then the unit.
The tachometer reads 400; rpm
